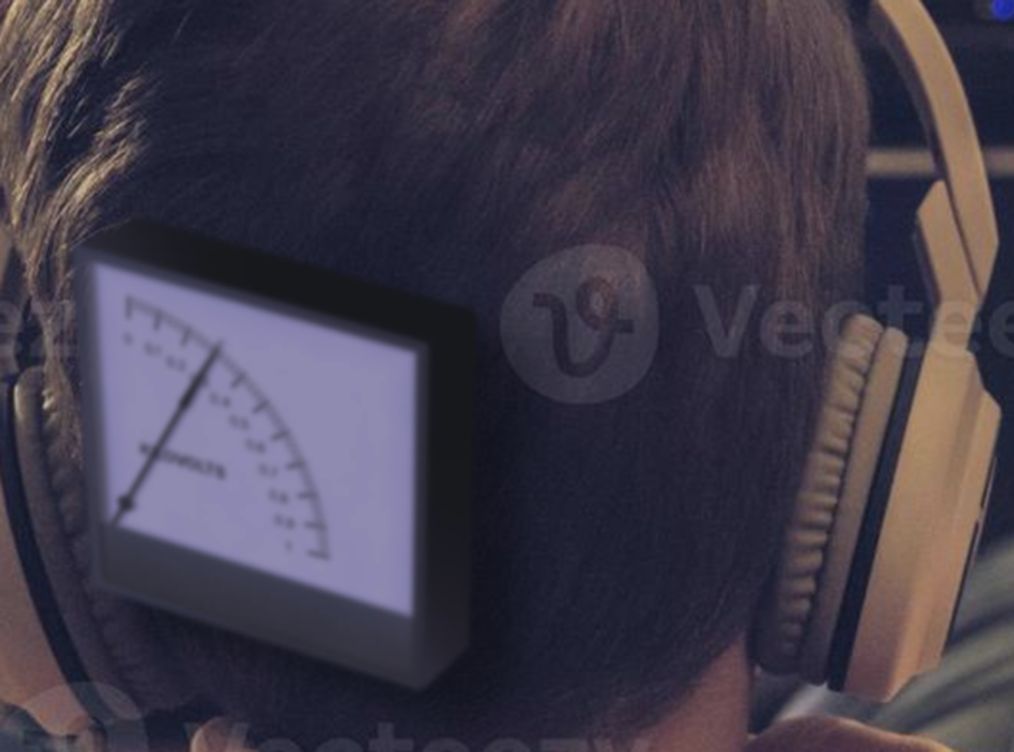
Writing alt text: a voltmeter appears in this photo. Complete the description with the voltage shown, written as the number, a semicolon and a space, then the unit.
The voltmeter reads 0.3; kV
